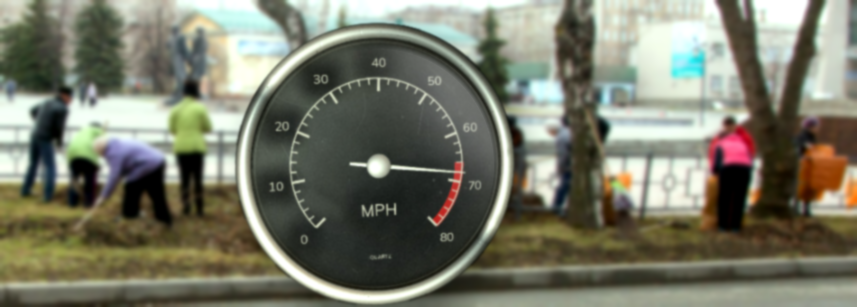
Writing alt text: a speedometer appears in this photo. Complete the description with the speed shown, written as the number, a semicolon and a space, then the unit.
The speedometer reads 68; mph
